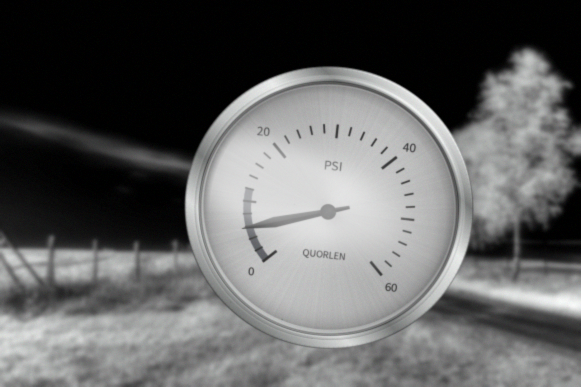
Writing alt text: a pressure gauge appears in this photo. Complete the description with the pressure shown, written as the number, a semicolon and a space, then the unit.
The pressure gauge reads 6; psi
